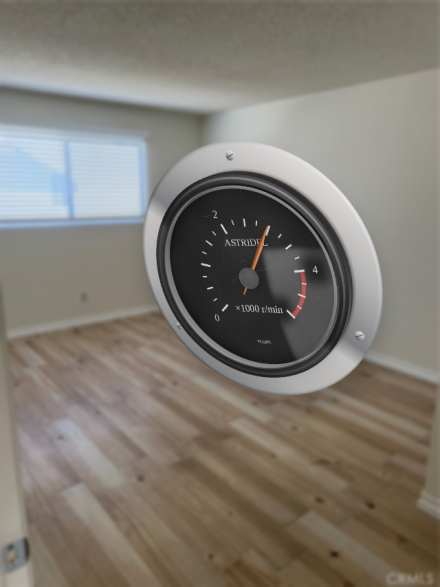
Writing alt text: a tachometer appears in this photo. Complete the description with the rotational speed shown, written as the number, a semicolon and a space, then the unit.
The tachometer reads 3000; rpm
